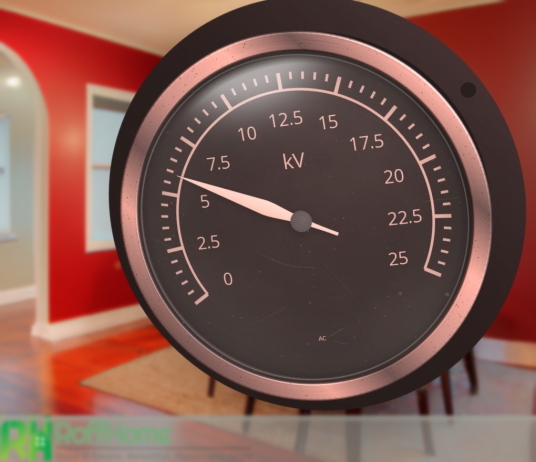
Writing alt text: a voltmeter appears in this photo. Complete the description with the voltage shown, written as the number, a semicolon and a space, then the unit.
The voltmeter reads 6; kV
